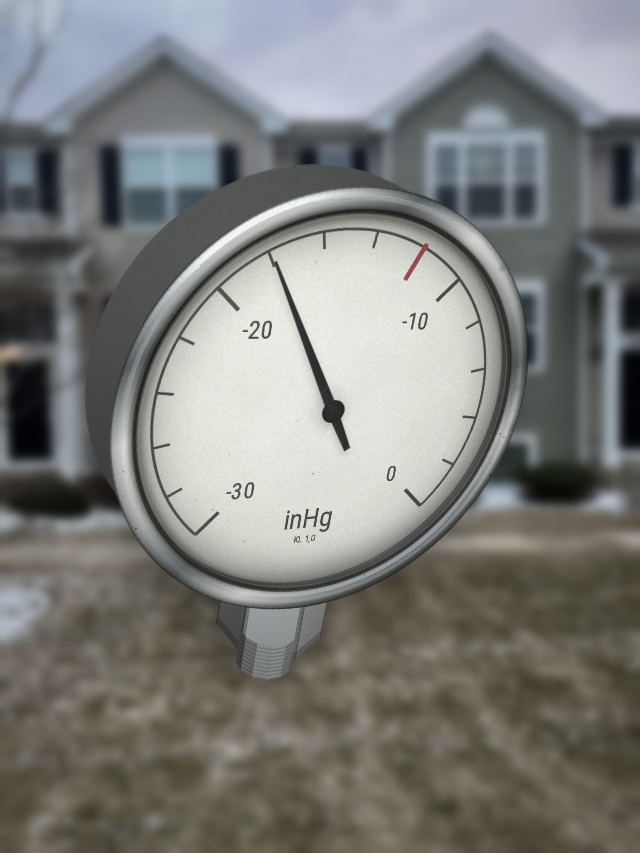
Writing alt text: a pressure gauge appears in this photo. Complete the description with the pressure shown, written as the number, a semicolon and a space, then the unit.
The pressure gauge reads -18; inHg
